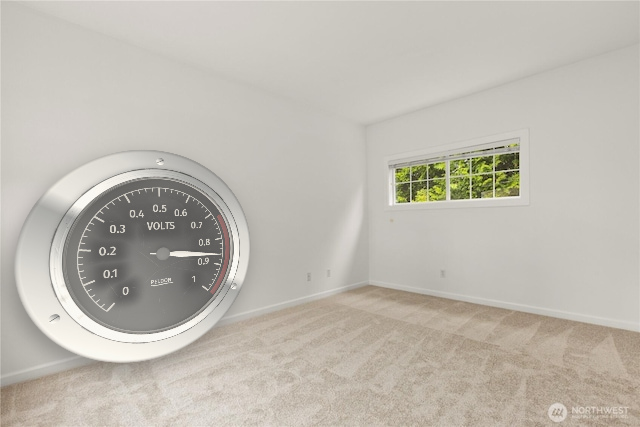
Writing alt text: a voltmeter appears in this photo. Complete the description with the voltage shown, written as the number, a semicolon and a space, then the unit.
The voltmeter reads 0.86; V
